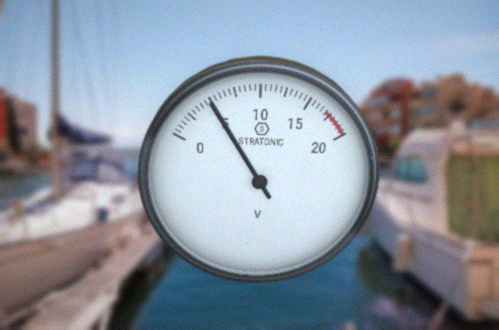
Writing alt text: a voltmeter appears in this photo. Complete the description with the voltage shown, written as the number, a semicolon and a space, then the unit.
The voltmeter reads 5; V
